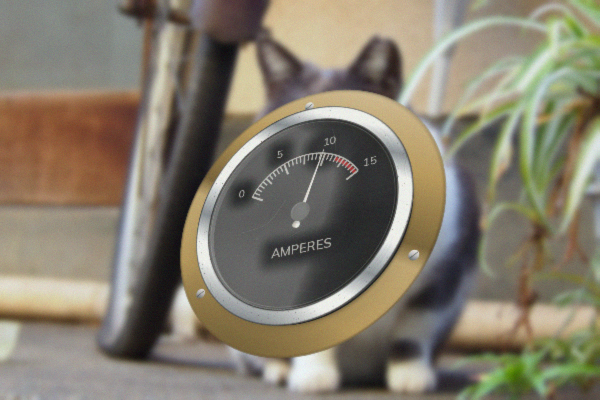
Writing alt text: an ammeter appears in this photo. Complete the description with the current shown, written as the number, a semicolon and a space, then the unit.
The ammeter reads 10; A
